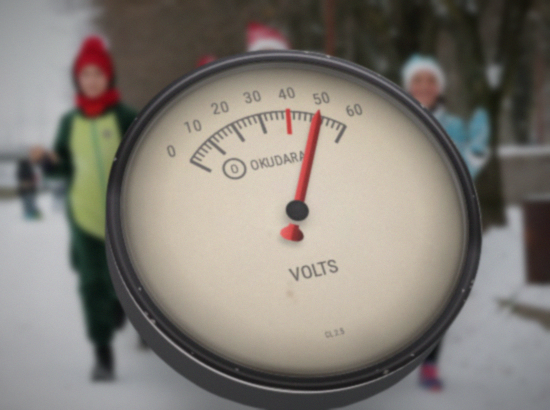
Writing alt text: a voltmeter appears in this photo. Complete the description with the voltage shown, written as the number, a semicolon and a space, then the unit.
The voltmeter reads 50; V
